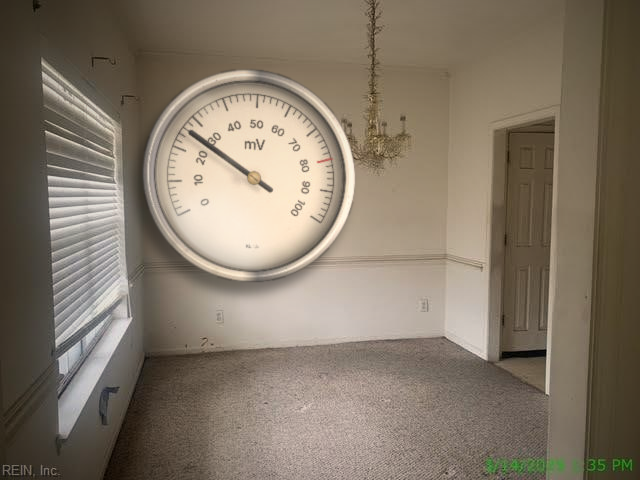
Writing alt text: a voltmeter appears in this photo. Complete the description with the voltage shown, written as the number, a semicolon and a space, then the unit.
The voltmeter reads 26; mV
